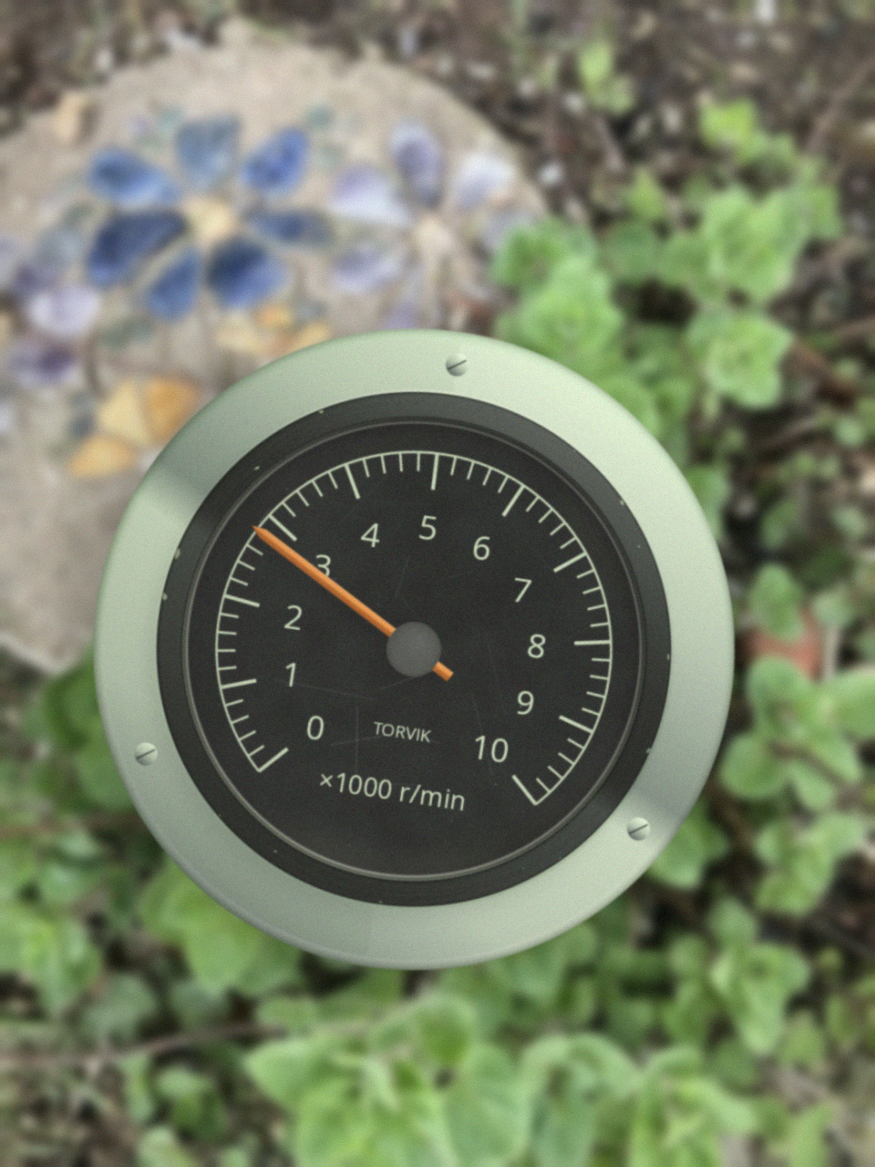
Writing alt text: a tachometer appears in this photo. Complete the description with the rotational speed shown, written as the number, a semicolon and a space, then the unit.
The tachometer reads 2800; rpm
